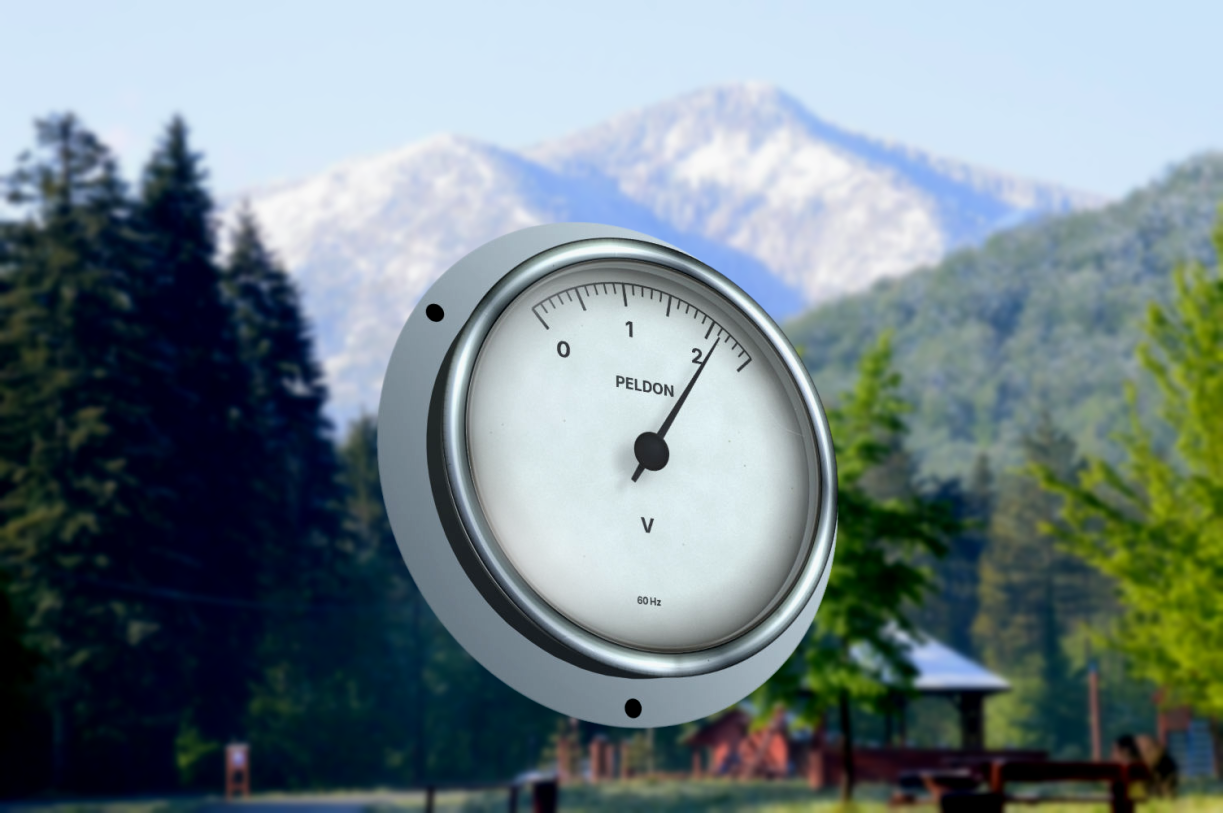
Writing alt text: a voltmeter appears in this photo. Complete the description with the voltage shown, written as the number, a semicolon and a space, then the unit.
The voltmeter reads 2.1; V
